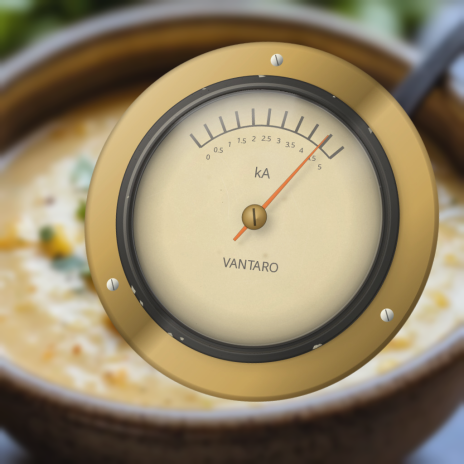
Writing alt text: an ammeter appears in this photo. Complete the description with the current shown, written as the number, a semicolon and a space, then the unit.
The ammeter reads 4.5; kA
